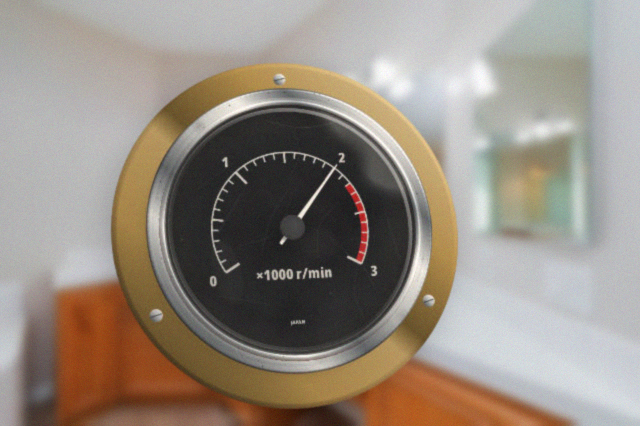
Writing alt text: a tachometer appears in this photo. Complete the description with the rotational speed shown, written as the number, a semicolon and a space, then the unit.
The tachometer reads 2000; rpm
